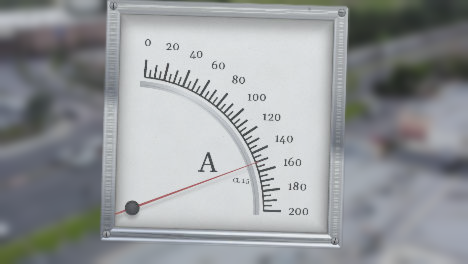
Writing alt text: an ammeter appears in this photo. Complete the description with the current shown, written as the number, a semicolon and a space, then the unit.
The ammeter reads 150; A
